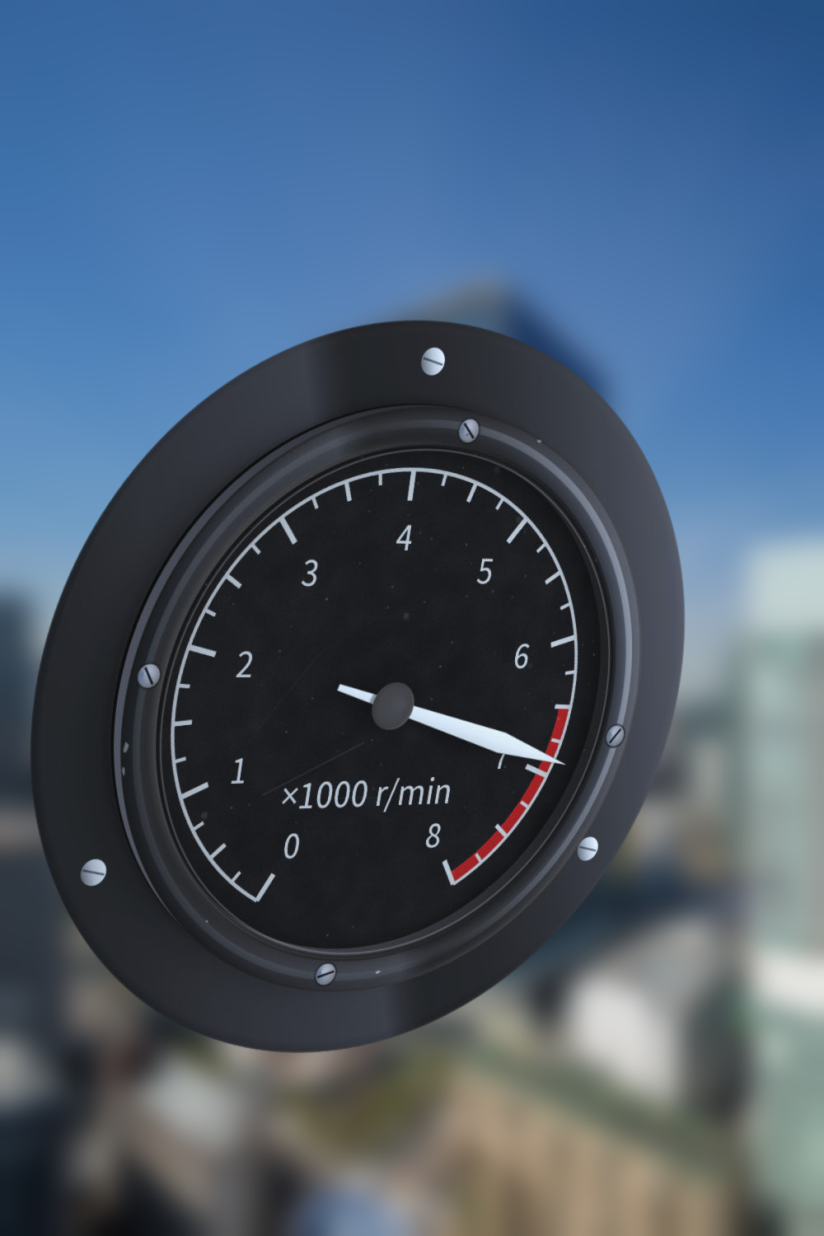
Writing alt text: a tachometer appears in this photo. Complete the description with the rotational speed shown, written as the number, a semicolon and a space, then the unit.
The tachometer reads 6875; rpm
